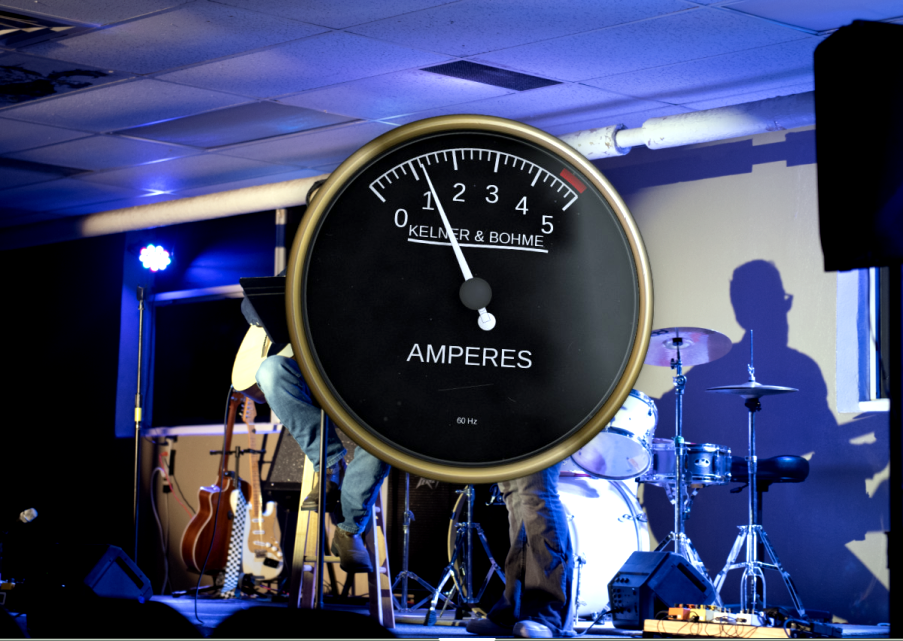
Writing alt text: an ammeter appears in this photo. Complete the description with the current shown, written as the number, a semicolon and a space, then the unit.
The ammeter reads 1.2; A
